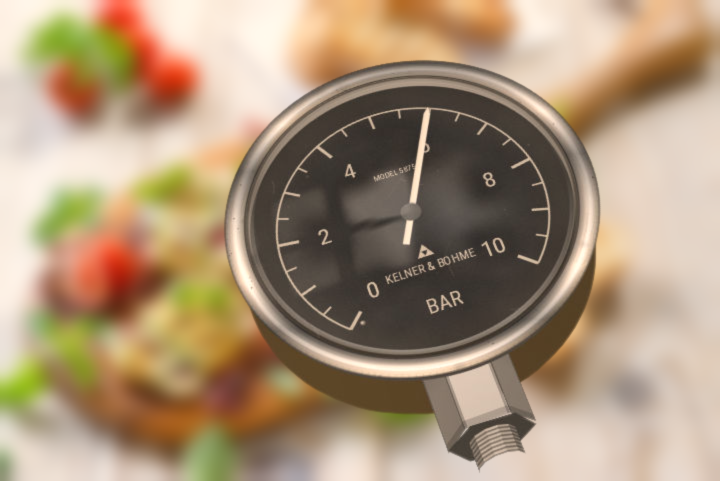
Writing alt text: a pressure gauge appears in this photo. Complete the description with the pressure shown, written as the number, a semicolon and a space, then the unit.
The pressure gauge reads 6; bar
